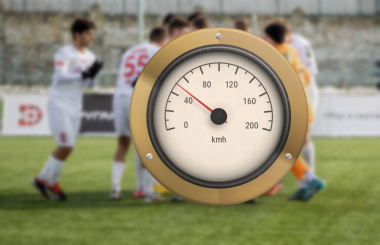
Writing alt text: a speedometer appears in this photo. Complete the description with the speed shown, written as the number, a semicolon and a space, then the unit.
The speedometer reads 50; km/h
